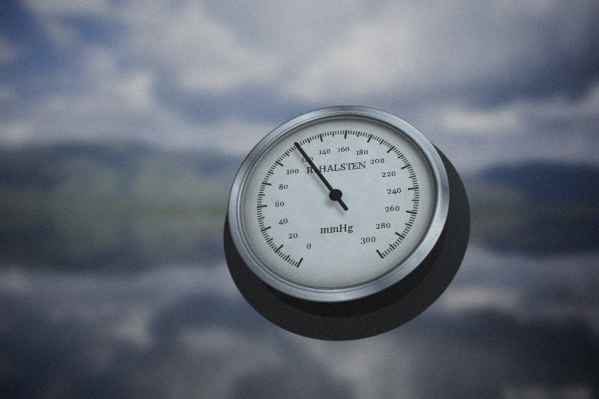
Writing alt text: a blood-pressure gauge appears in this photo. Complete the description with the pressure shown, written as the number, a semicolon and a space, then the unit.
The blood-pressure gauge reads 120; mmHg
